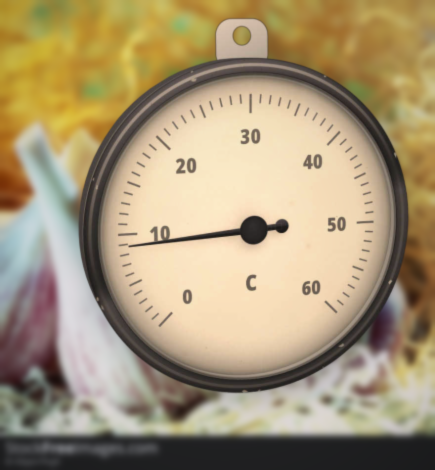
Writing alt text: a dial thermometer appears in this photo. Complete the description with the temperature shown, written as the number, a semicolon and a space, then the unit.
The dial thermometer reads 9; °C
